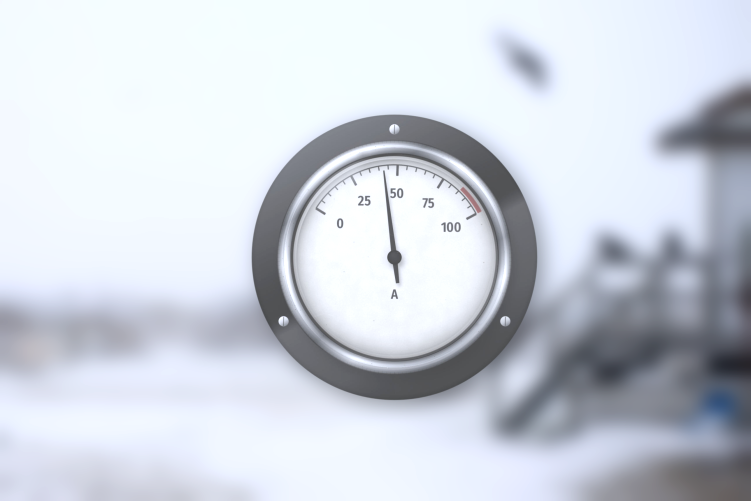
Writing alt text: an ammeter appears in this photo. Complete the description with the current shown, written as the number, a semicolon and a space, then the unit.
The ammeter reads 42.5; A
